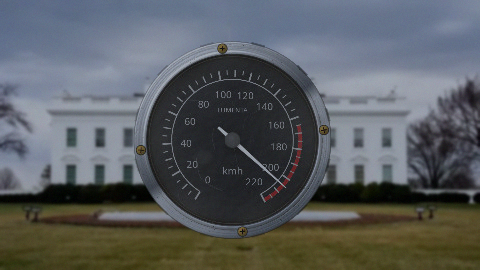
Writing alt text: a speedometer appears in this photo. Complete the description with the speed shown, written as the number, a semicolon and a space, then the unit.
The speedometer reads 205; km/h
